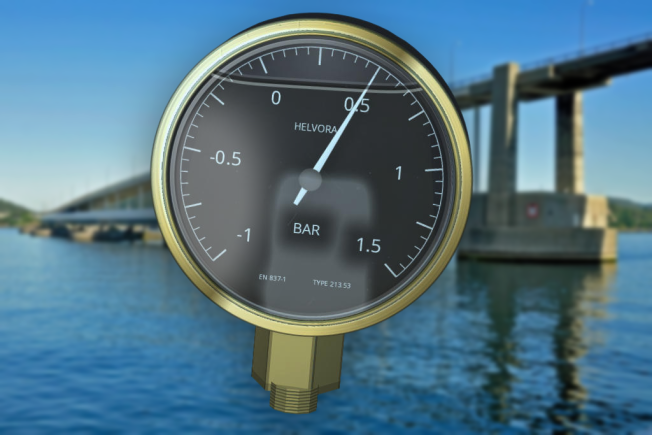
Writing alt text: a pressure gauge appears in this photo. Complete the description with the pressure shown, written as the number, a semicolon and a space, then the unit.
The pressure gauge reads 0.5; bar
